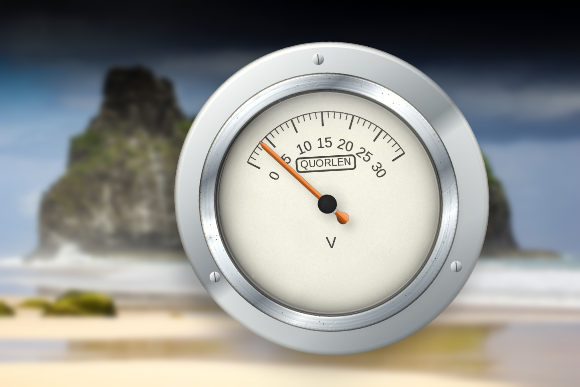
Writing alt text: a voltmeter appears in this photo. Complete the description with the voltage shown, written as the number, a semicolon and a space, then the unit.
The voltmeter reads 4; V
